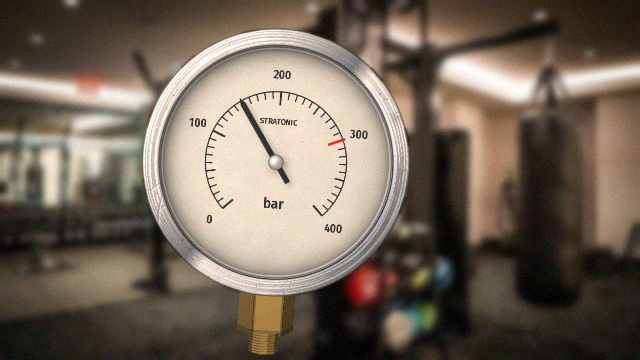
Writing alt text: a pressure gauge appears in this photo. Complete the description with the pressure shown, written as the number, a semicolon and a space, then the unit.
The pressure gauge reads 150; bar
